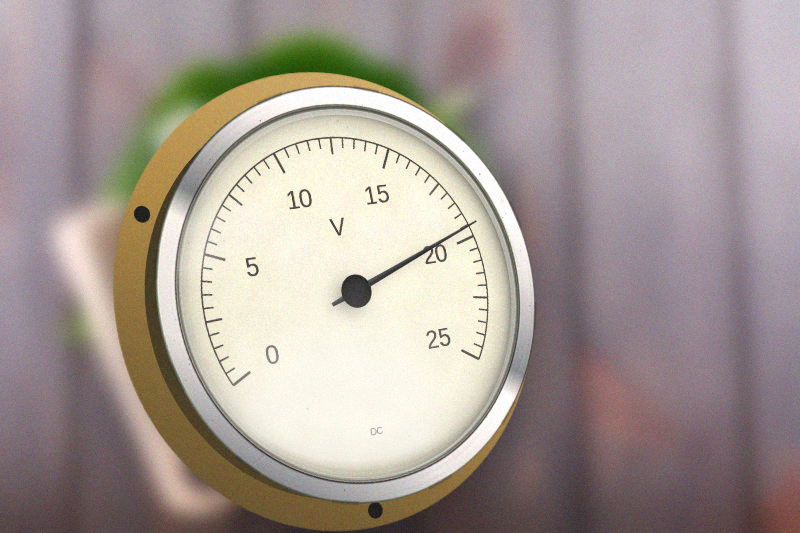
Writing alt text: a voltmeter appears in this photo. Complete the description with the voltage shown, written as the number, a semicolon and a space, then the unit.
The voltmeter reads 19.5; V
